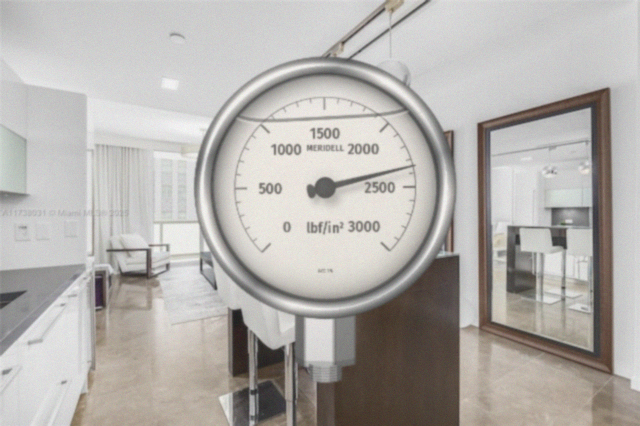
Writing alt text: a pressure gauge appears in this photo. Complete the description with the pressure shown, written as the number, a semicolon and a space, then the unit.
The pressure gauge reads 2350; psi
